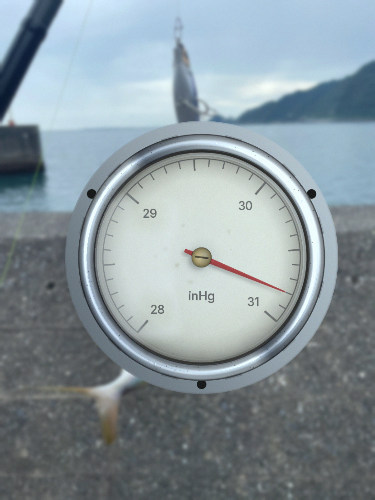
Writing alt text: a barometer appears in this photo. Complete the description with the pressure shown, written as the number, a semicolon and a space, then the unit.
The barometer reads 30.8; inHg
